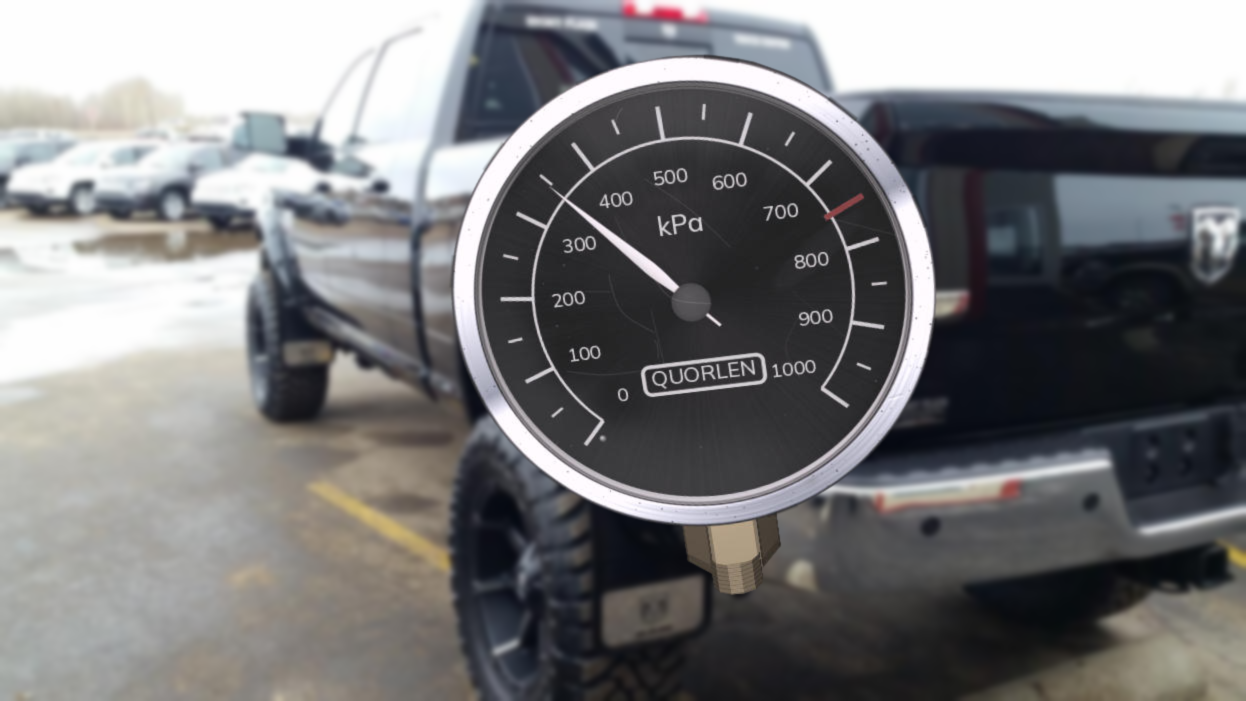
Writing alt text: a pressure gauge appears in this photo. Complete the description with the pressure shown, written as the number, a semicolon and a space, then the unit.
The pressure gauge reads 350; kPa
